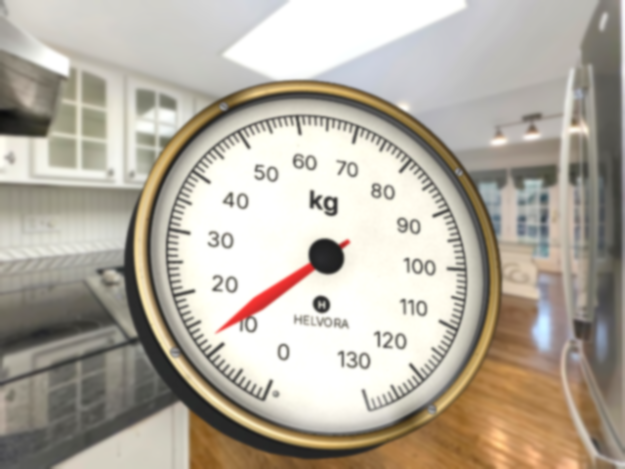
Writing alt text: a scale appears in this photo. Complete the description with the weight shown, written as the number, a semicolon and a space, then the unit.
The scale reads 12; kg
